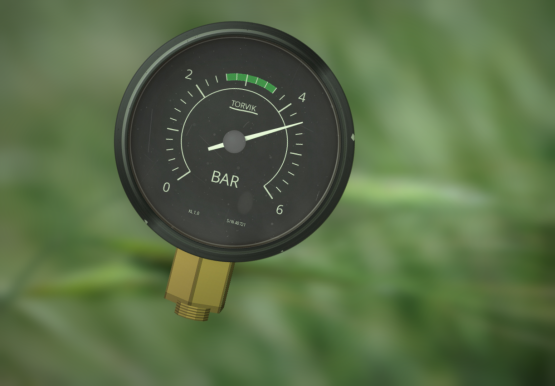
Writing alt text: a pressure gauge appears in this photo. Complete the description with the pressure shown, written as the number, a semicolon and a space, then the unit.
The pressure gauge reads 4.4; bar
